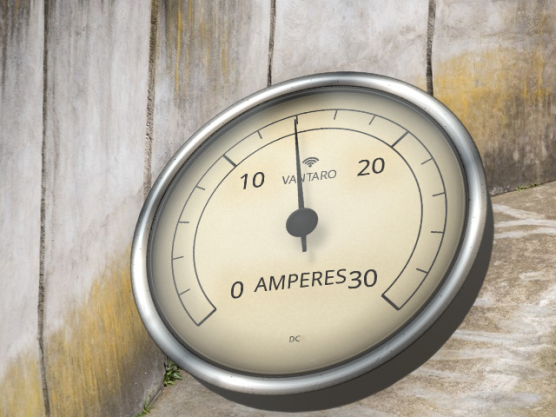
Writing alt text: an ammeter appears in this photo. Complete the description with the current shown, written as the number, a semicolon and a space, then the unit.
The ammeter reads 14; A
